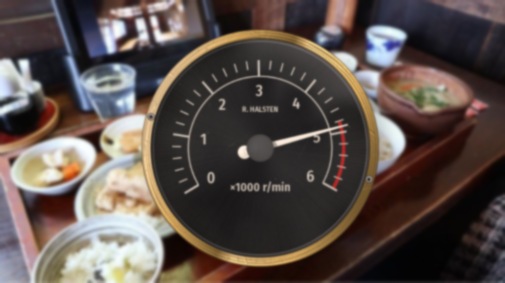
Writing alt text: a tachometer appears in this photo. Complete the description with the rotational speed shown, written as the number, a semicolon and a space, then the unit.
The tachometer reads 4900; rpm
